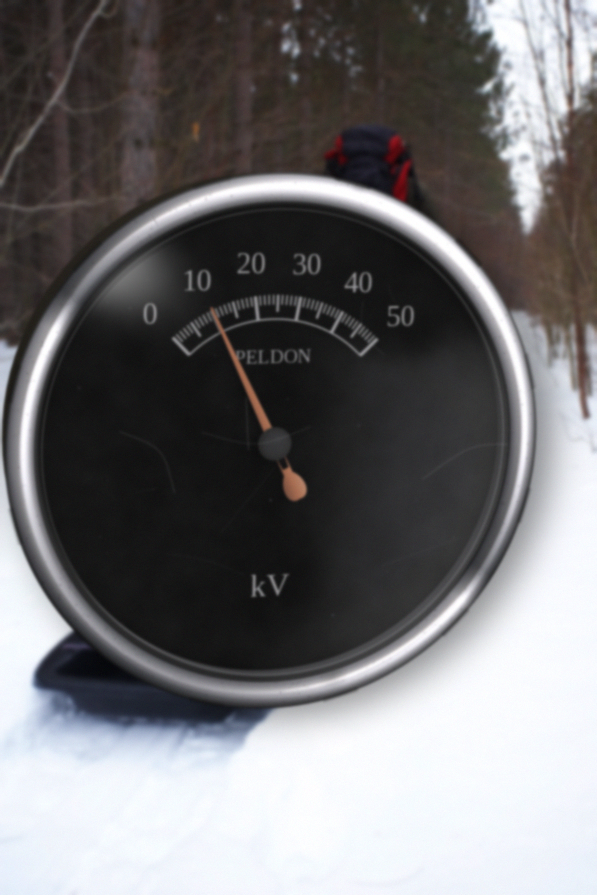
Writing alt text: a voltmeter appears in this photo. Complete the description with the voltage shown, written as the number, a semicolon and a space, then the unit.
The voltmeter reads 10; kV
